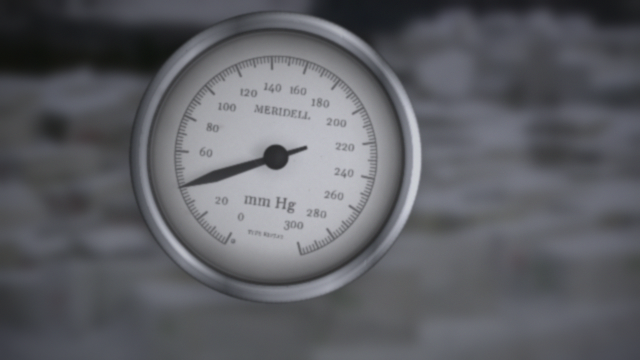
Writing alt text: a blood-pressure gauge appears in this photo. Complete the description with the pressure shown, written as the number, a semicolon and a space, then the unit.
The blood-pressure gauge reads 40; mmHg
